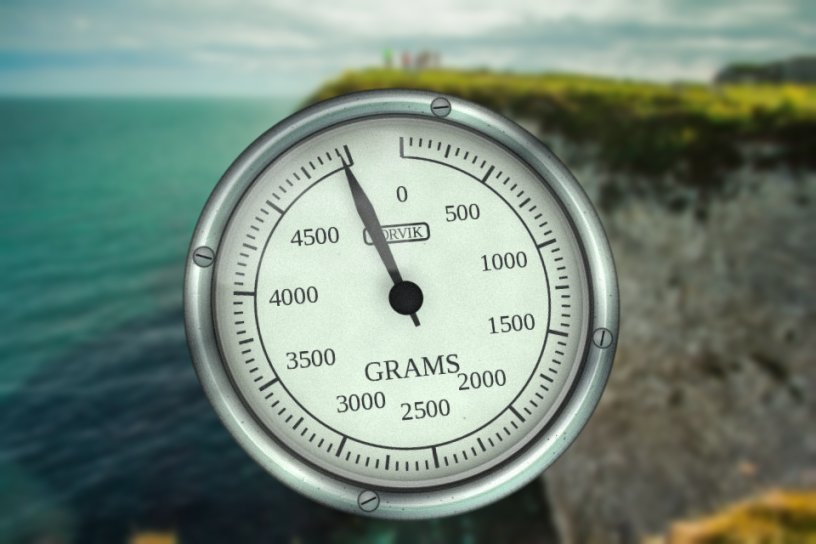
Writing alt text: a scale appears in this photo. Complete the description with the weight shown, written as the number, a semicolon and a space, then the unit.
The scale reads 4950; g
